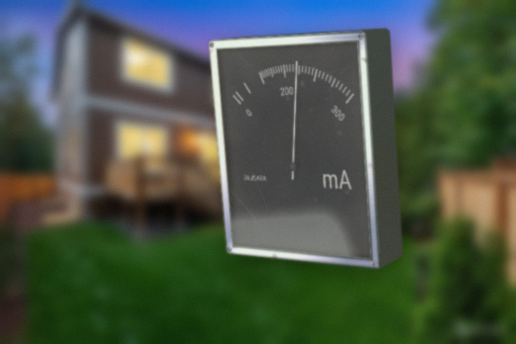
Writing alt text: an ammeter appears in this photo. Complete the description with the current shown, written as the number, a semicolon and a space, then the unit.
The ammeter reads 225; mA
